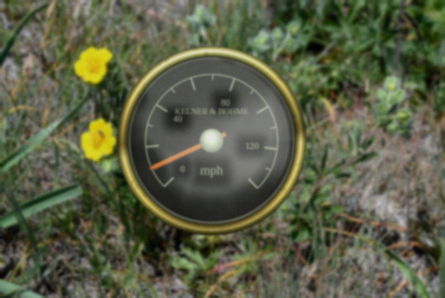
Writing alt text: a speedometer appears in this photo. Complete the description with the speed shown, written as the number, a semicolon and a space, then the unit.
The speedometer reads 10; mph
